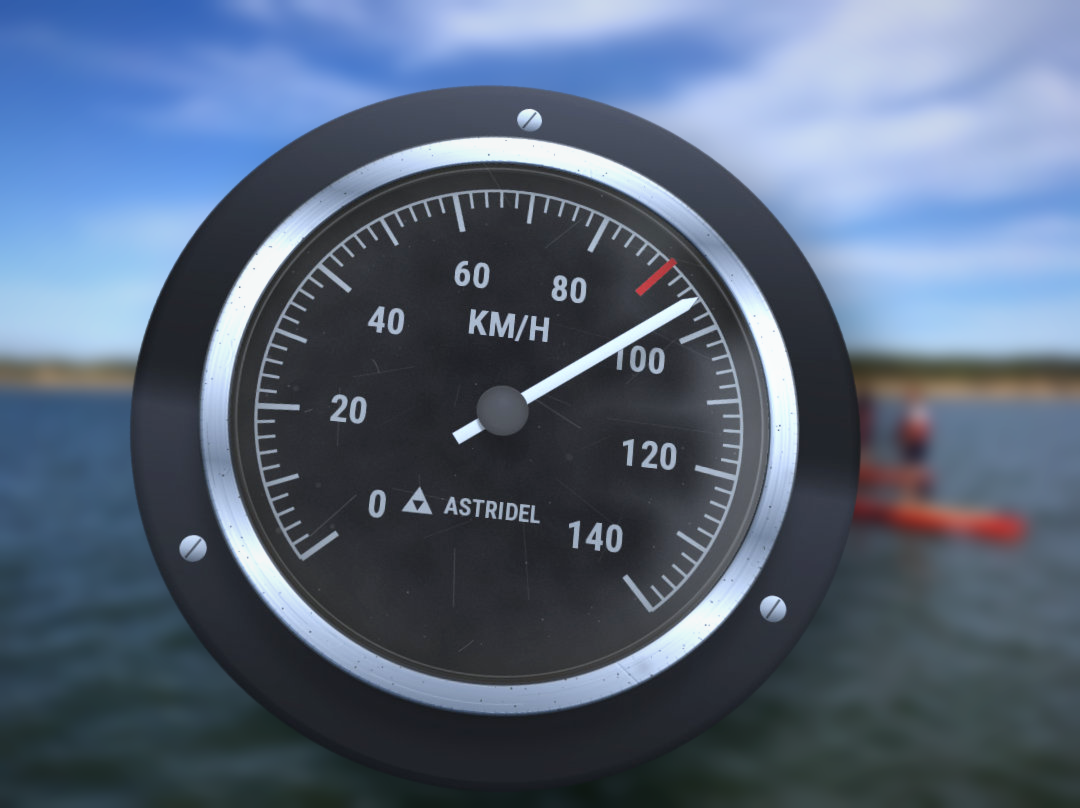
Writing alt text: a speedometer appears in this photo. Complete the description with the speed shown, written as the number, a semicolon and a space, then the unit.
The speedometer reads 96; km/h
